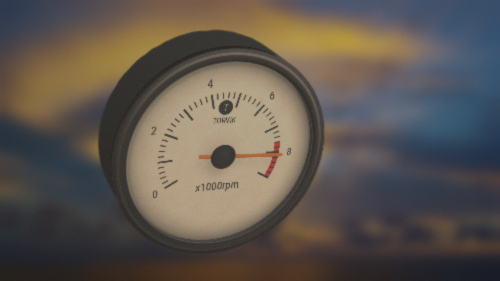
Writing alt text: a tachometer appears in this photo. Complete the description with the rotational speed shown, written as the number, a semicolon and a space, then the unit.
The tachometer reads 8000; rpm
